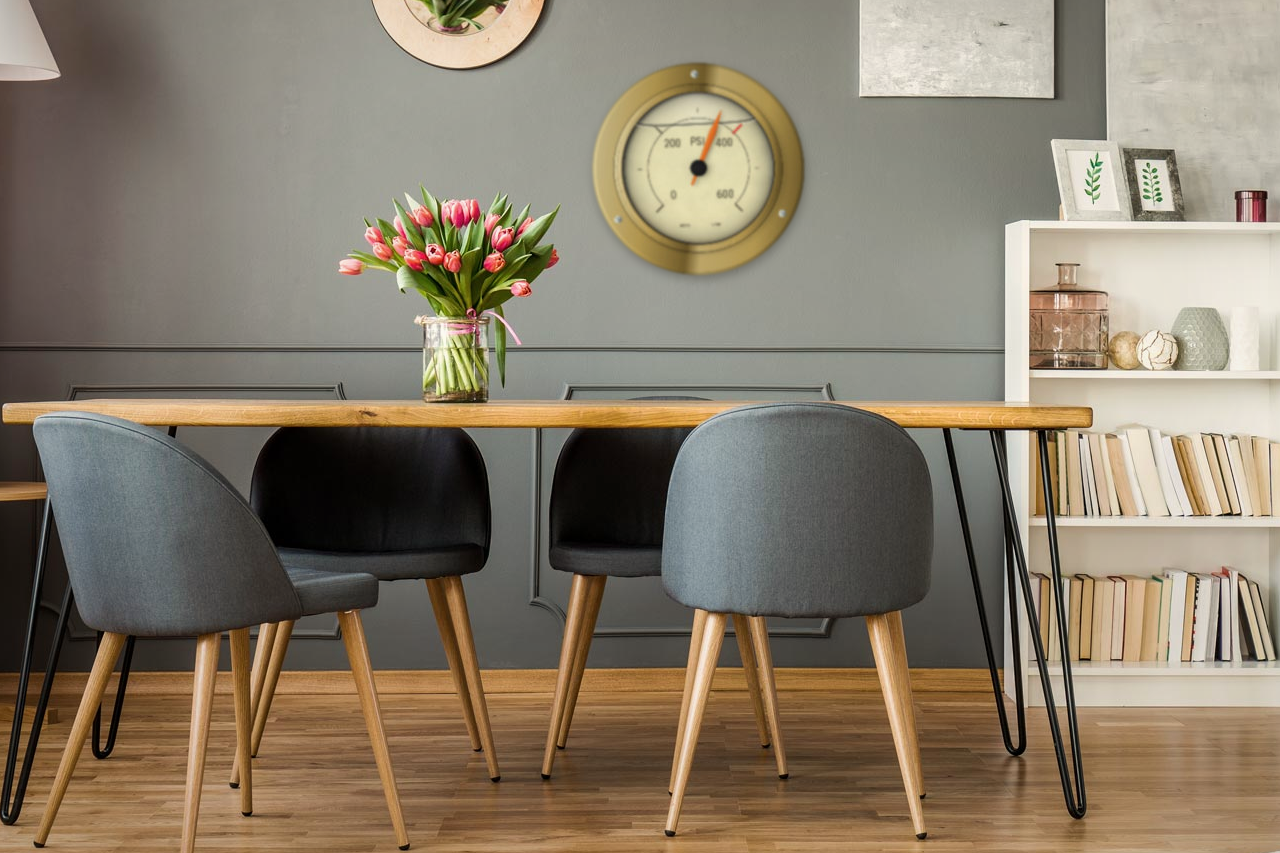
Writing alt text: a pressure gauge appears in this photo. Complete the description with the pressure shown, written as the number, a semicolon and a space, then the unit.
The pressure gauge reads 350; psi
